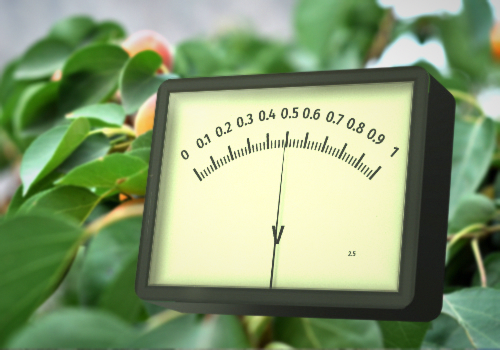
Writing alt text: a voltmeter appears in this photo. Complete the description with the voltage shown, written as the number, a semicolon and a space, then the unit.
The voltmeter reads 0.5; V
